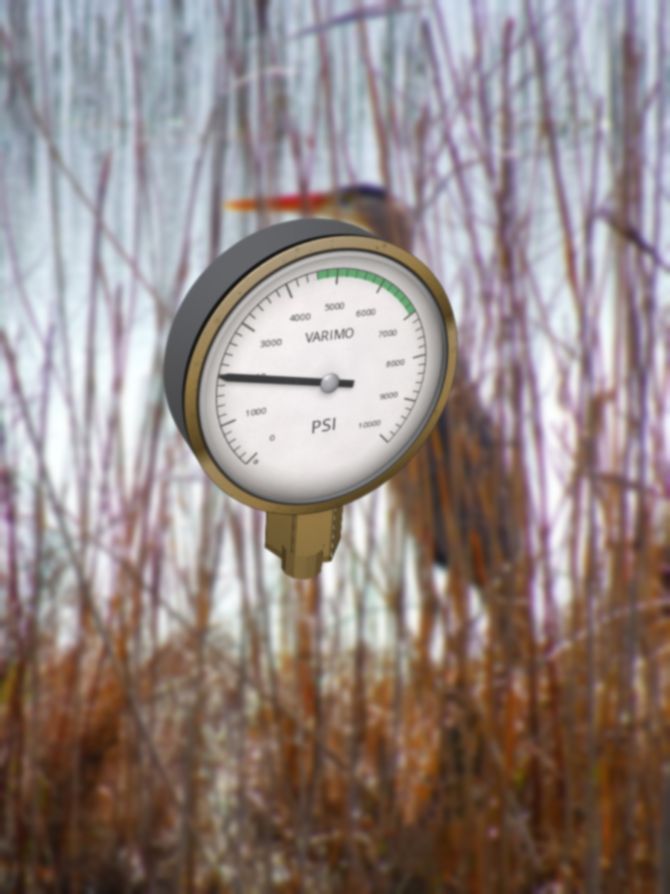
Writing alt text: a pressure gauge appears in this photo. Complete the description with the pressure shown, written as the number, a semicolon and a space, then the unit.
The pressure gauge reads 2000; psi
